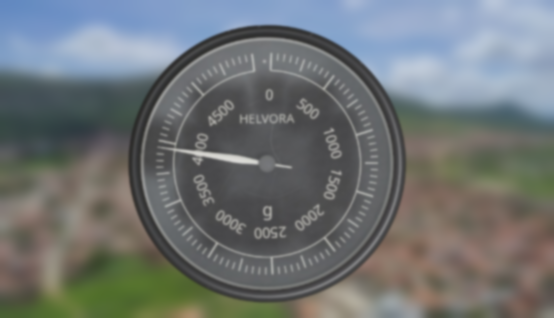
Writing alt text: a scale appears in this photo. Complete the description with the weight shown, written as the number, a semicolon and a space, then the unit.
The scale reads 3950; g
